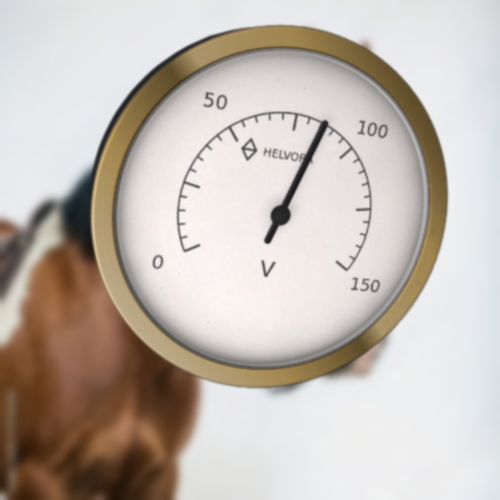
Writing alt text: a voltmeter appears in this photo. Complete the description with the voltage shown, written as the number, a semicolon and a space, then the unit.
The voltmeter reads 85; V
